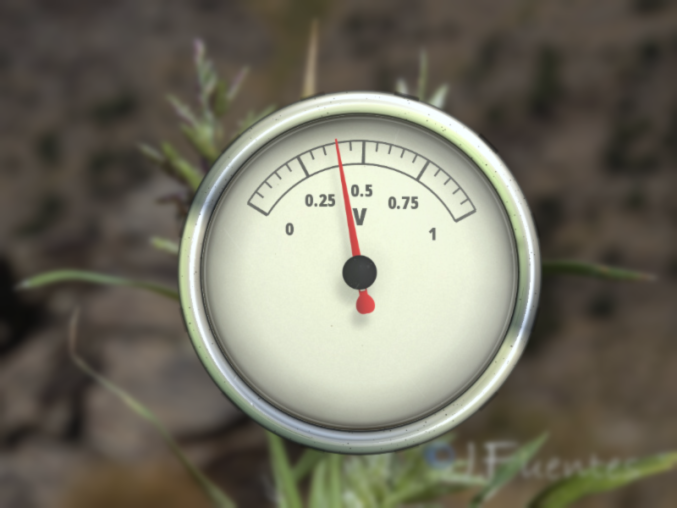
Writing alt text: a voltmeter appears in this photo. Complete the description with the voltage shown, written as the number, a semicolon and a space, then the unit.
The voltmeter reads 0.4; V
